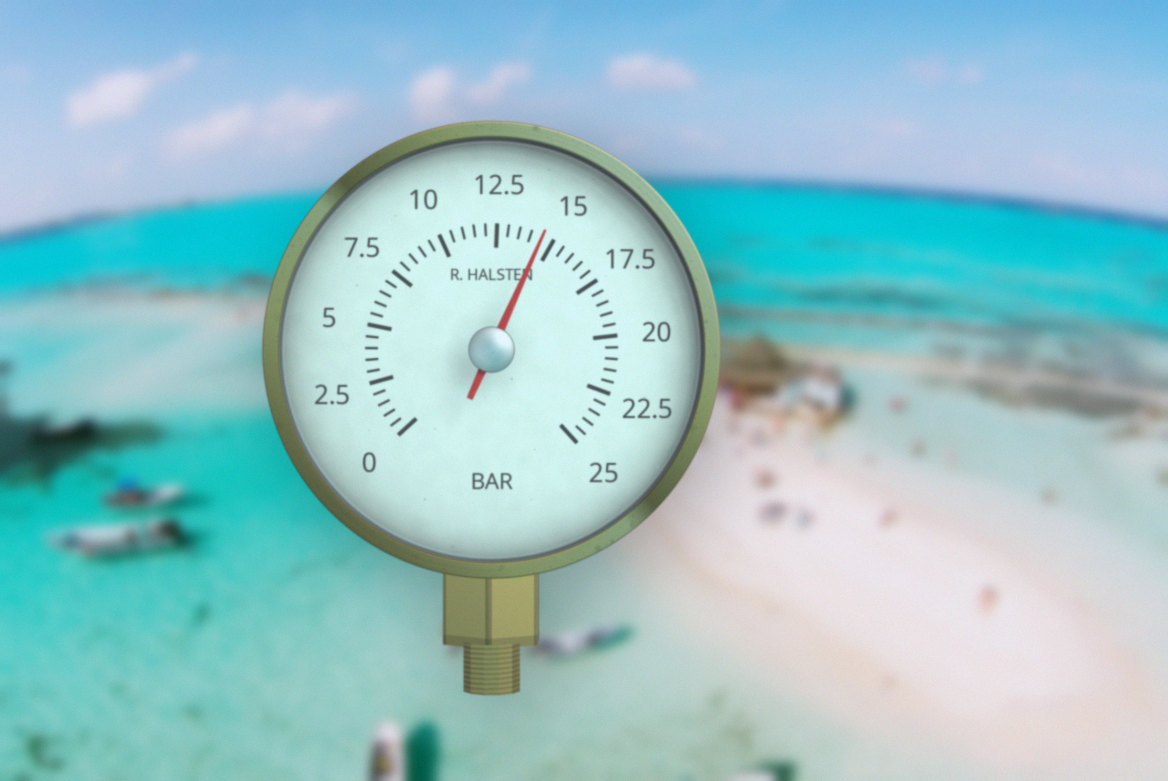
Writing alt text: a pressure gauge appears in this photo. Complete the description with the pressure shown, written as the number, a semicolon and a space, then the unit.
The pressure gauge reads 14.5; bar
